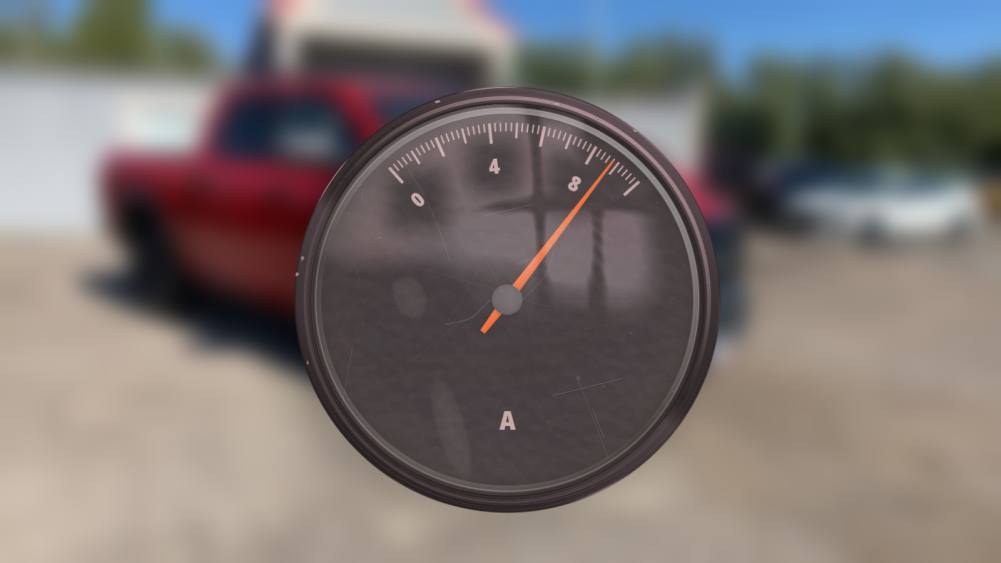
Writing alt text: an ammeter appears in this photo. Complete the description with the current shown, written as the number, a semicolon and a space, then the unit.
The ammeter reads 8.8; A
